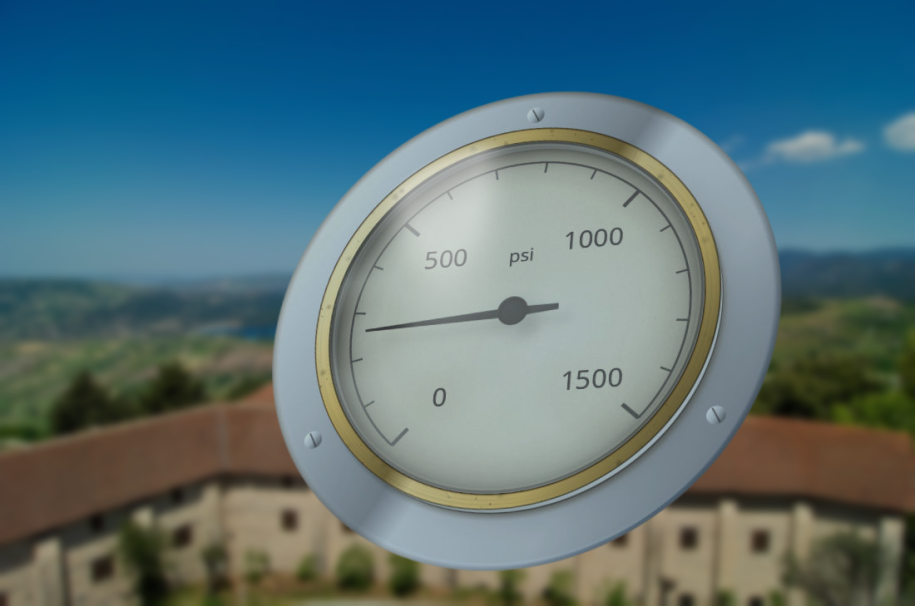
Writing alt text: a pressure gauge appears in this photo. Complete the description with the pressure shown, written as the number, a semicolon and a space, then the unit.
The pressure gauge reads 250; psi
